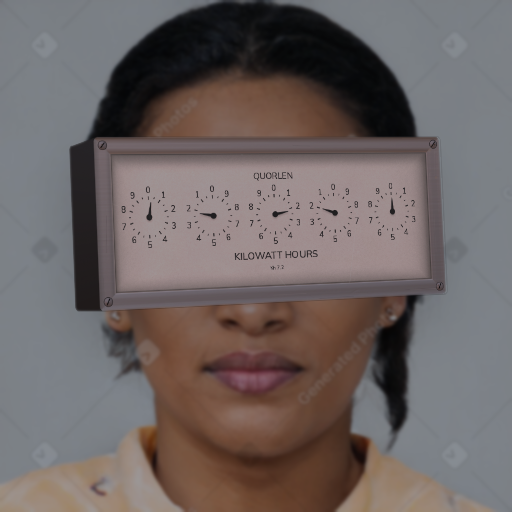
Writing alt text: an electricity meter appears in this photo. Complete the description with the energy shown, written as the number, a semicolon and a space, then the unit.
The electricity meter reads 2220; kWh
